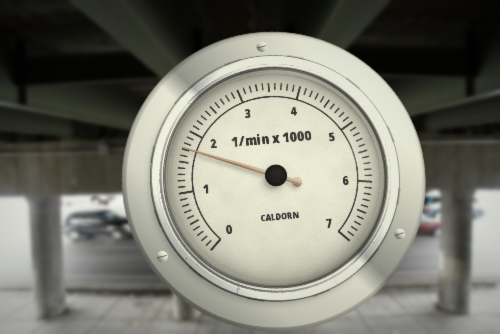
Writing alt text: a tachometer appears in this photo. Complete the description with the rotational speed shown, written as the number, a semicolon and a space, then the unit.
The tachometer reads 1700; rpm
